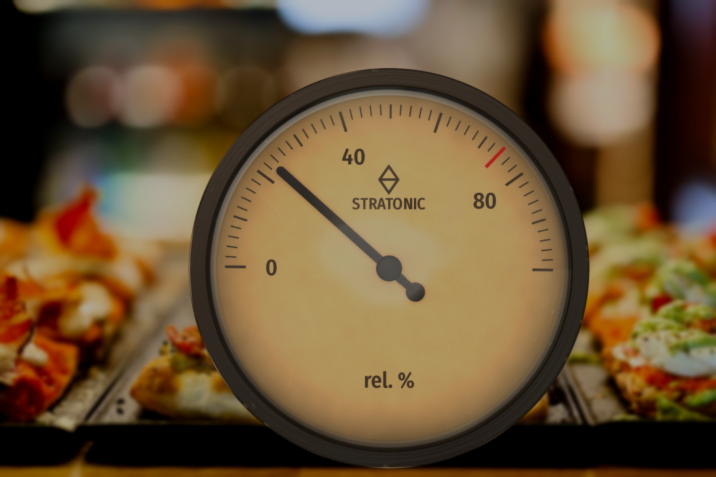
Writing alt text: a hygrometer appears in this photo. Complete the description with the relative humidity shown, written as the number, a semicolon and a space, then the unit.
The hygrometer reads 23; %
